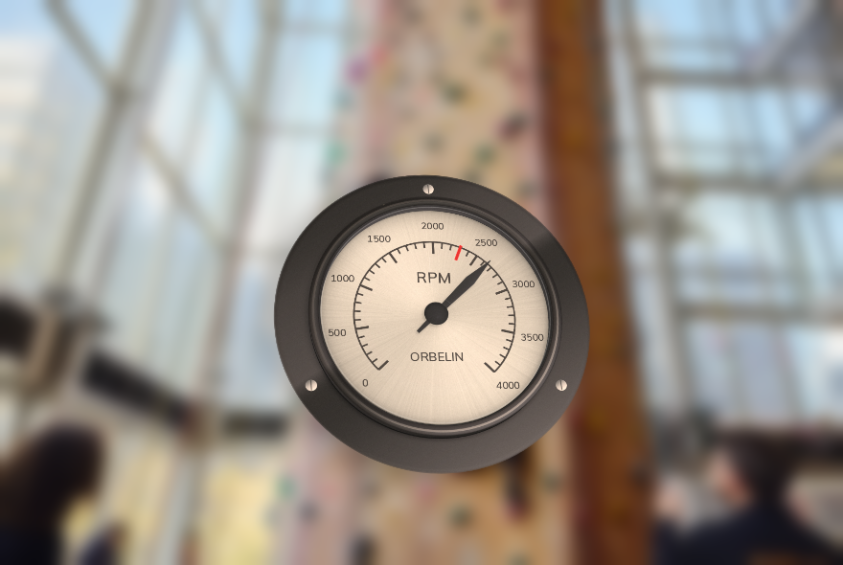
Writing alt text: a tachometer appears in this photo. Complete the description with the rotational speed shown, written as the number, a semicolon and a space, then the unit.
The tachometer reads 2650; rpm
